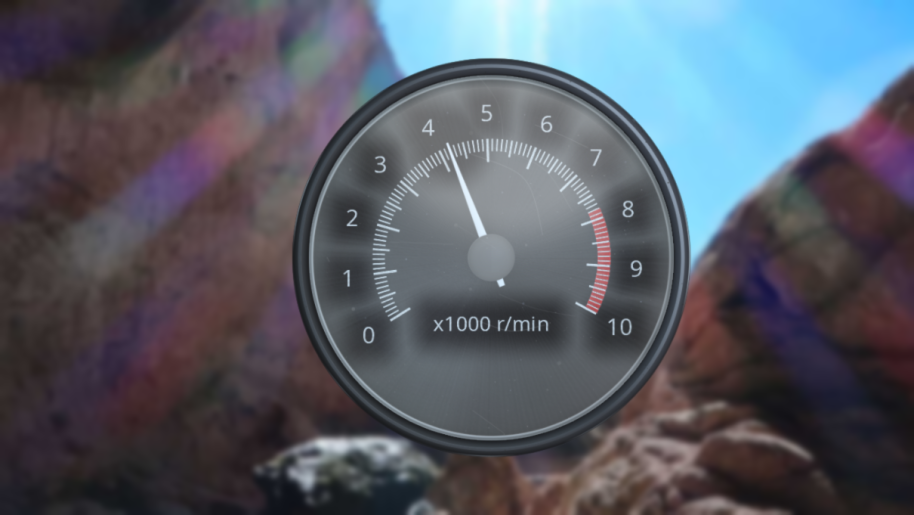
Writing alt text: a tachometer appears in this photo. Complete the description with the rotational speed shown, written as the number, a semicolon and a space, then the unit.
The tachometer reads 4200; rpm
